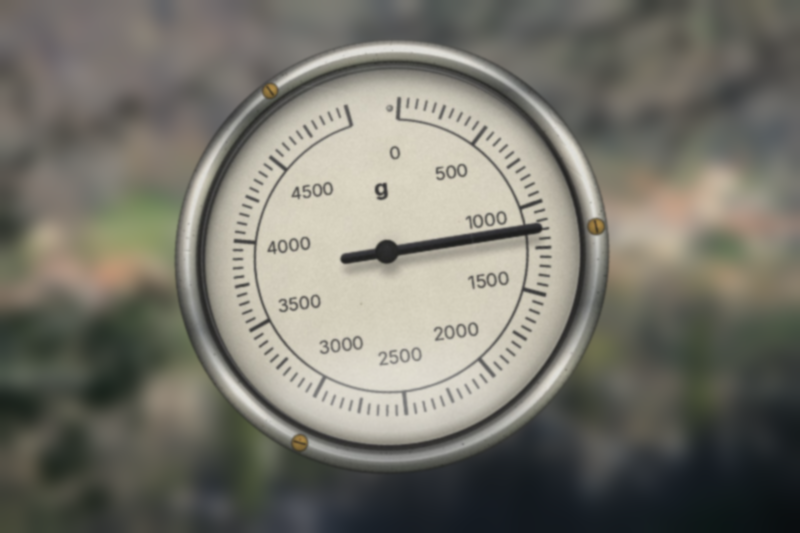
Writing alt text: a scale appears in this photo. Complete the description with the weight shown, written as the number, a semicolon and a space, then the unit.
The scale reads 1150; g
